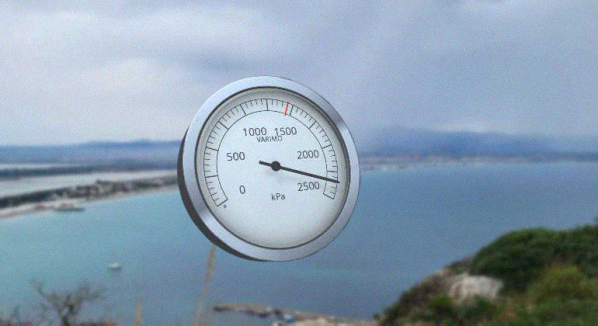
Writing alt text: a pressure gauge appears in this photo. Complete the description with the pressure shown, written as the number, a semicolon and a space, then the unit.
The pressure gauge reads 2350; kPa
